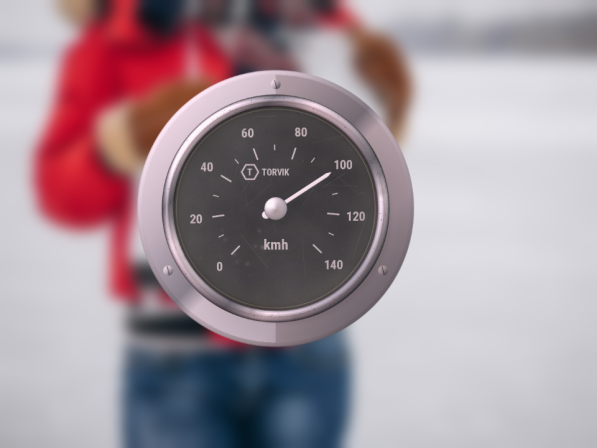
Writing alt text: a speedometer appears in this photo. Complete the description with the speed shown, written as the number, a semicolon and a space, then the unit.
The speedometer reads 100; km/h
